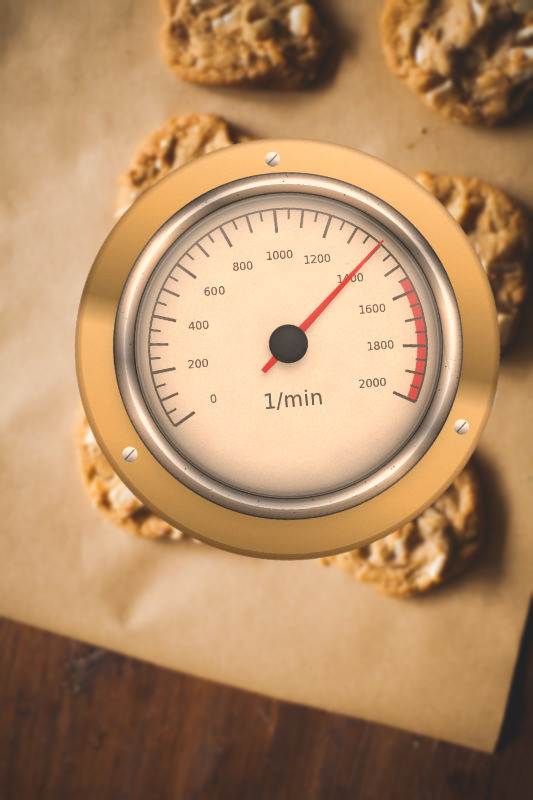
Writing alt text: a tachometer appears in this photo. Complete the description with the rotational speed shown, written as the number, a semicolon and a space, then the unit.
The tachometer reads 1400; rpm
